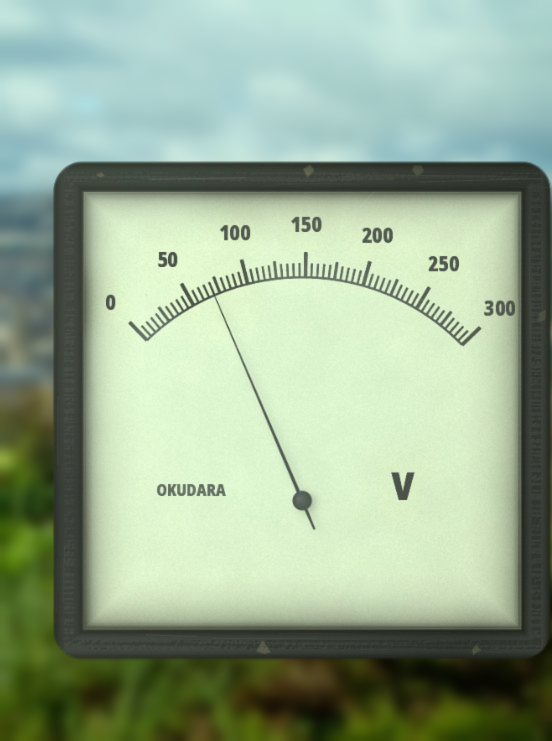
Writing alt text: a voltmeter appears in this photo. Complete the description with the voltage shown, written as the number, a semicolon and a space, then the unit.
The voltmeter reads 70; V
